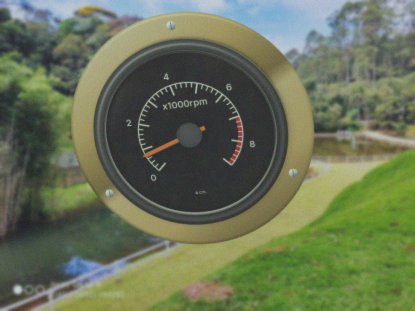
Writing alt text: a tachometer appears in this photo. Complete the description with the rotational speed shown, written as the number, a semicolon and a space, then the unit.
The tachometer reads 800; rpm
